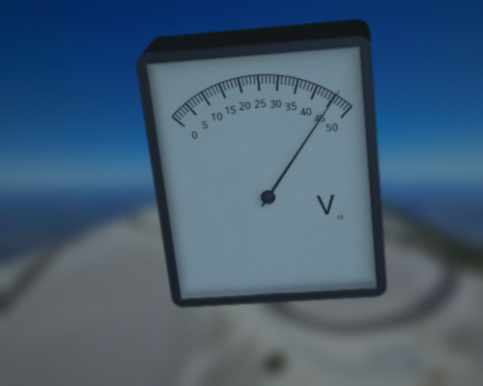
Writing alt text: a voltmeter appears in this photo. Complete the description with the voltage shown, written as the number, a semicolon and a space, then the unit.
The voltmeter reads 45; V
